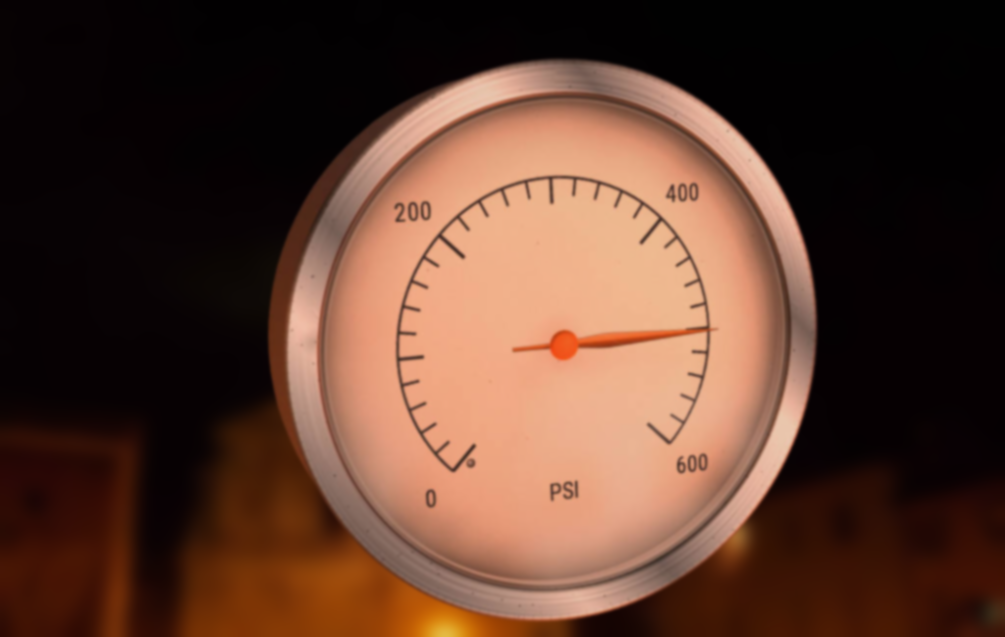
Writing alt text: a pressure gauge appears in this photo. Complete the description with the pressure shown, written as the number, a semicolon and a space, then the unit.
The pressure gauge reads 500; psi
